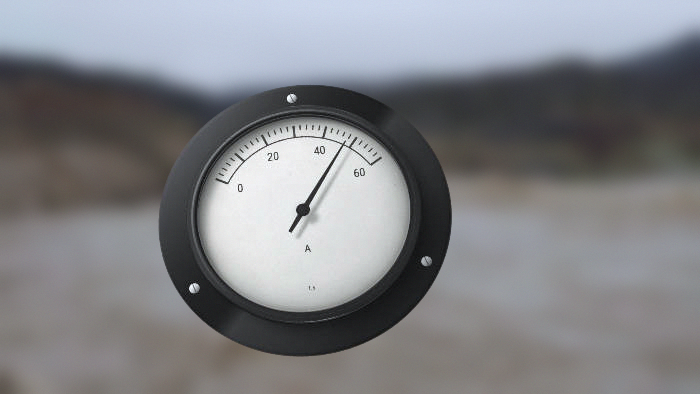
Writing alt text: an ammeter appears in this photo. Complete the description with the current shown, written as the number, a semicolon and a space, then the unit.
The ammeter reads 48; A
